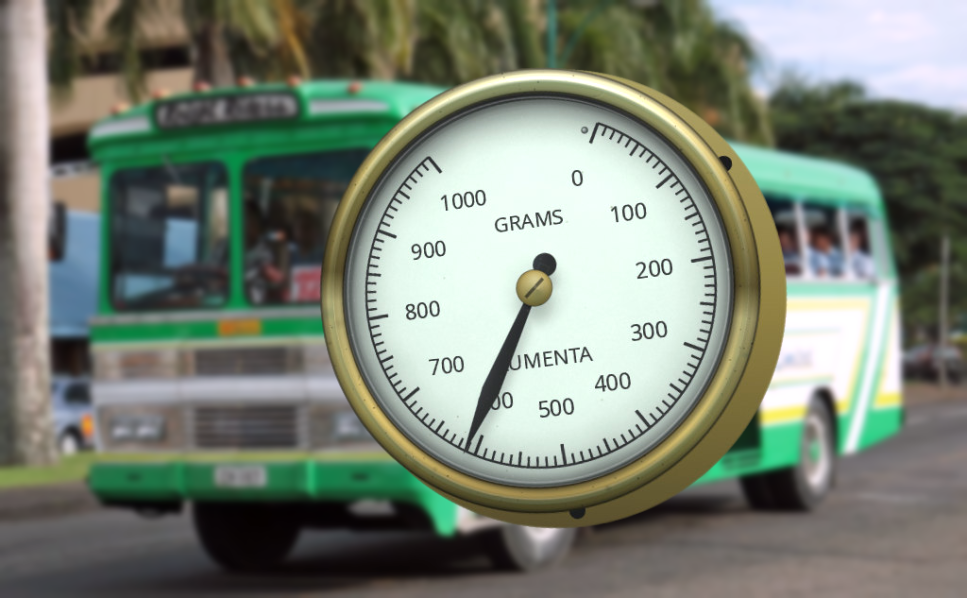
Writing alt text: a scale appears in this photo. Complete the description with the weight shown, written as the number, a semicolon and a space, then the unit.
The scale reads 610; g
